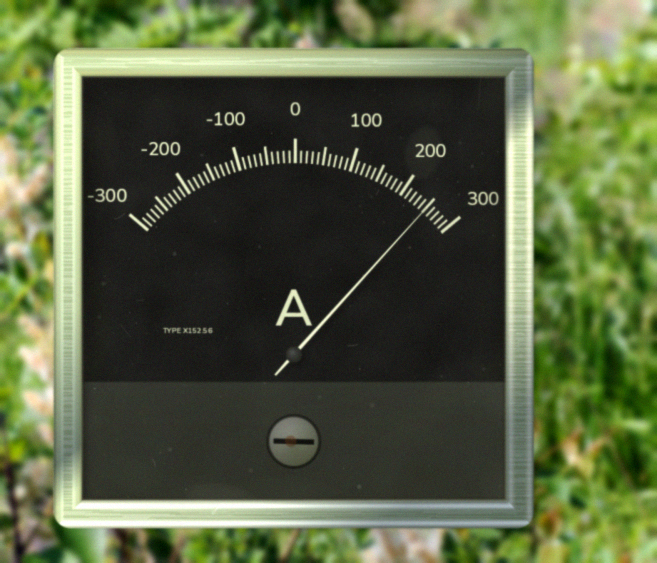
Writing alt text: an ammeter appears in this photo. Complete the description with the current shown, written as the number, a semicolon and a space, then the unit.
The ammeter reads 250; A
